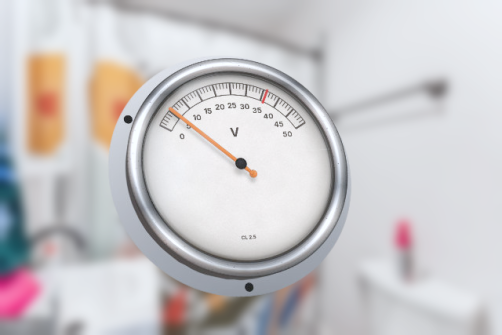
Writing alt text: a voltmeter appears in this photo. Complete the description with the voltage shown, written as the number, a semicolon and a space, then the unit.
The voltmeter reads 5; V
